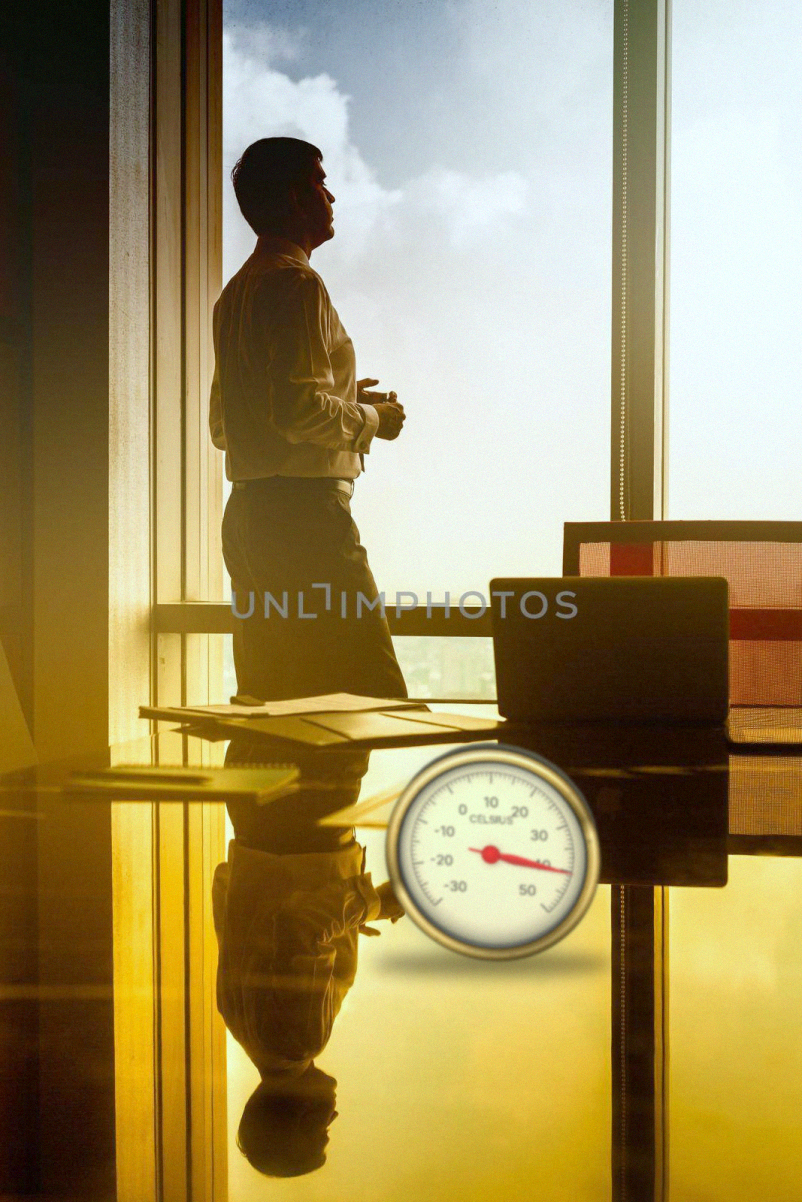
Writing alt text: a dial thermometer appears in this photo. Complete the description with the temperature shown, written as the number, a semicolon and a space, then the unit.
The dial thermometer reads 40; °C
